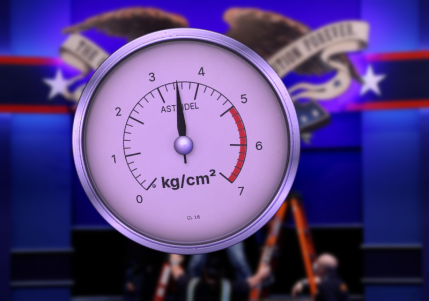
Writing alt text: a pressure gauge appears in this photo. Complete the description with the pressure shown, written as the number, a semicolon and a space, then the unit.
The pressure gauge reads 3.5; kg/cm²
